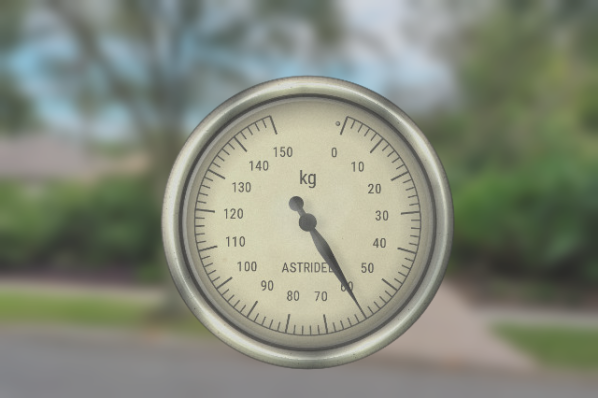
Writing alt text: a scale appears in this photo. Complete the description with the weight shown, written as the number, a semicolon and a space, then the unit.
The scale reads 60; kg
